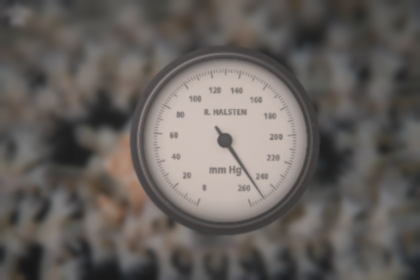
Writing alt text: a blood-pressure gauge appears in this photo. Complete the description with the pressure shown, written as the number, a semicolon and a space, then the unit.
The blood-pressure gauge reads 250; mmHg
